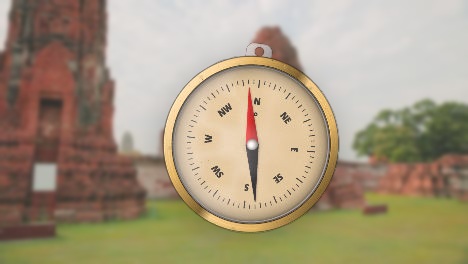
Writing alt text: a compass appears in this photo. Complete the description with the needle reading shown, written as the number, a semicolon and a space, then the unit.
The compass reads 350; °
